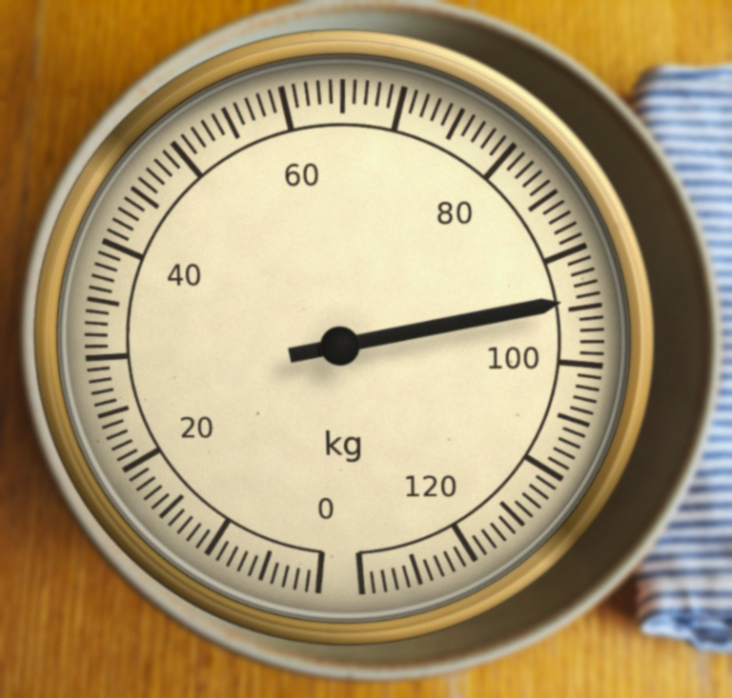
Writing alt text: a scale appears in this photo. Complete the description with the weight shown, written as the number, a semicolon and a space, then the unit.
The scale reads 94; kg
